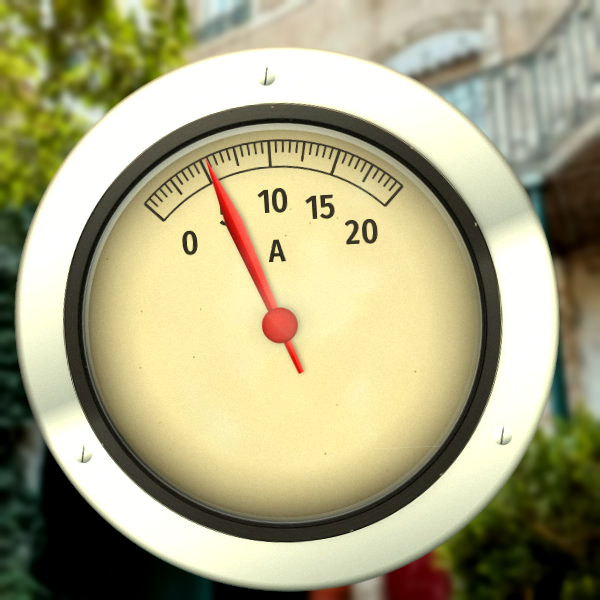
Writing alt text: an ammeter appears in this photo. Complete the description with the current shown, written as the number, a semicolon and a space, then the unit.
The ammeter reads 5.5; A
